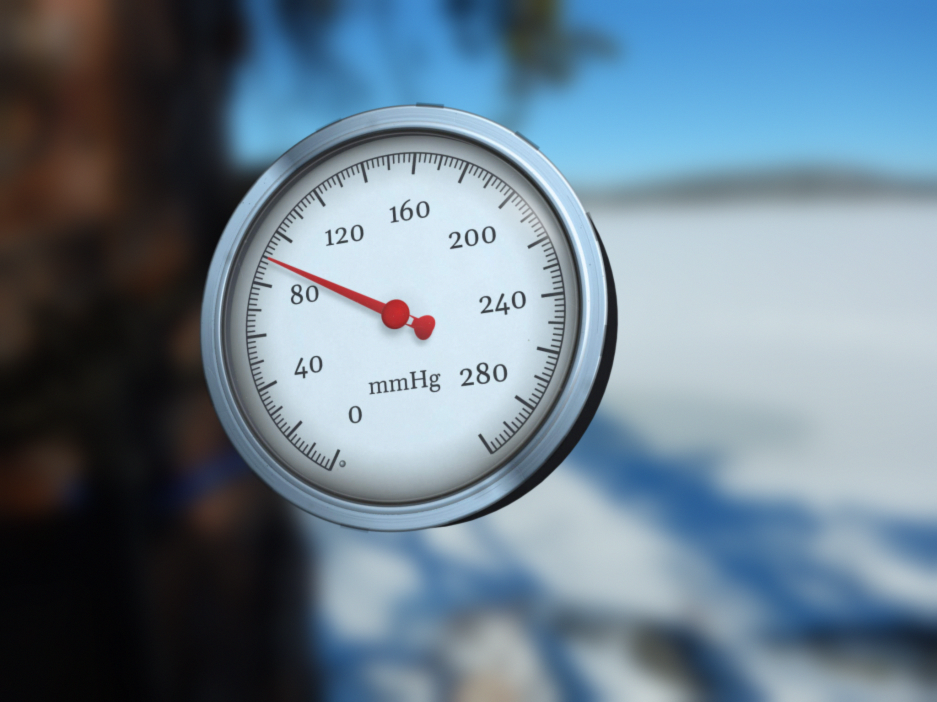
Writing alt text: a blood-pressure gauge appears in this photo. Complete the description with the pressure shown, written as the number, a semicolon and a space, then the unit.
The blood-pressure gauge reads 90; mmHg
